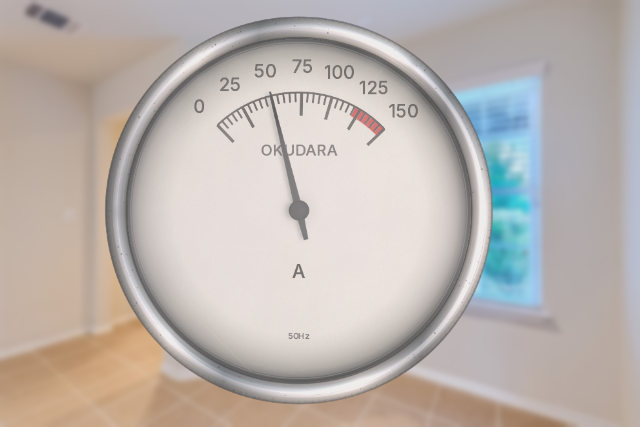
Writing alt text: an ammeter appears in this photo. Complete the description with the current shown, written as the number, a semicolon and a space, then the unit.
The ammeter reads 50; A
